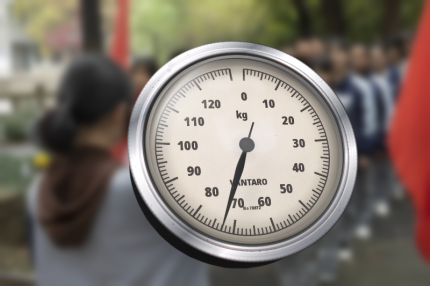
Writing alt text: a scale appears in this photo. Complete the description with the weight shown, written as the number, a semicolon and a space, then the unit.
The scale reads 73; kg
